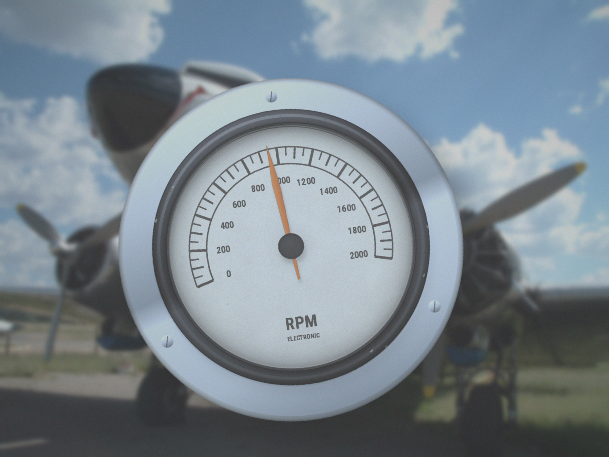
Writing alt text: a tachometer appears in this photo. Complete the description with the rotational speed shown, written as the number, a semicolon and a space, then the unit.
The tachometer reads 950; rpm
